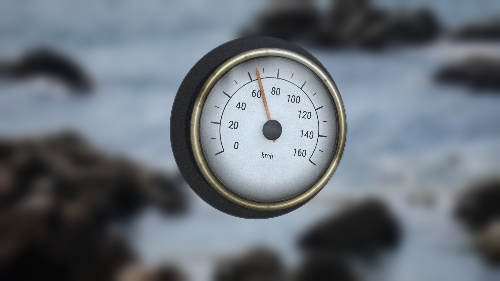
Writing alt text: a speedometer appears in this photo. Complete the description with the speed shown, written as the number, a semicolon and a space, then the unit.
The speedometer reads 65; km/h
